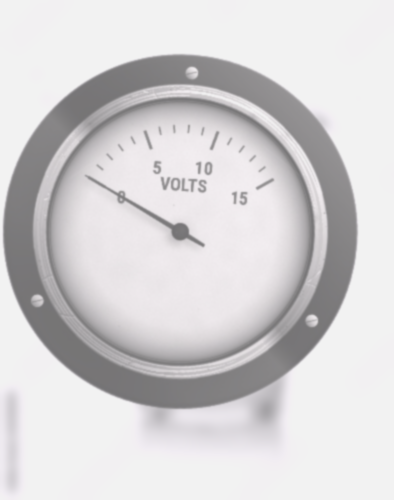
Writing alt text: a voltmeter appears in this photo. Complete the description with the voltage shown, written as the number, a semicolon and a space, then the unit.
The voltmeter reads 0; V
